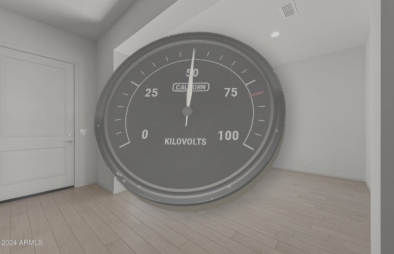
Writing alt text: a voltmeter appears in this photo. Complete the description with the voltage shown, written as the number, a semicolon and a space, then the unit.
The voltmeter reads 50; kV
